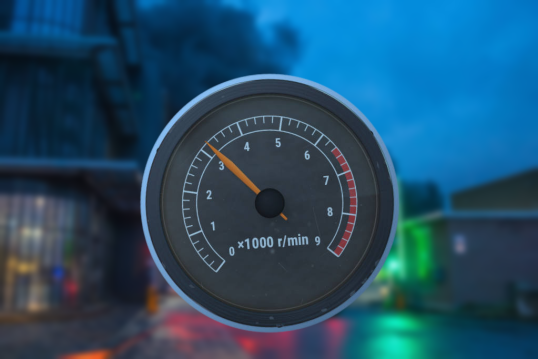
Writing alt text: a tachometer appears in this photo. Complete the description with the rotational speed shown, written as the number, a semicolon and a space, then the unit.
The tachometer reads 3200; rpm
